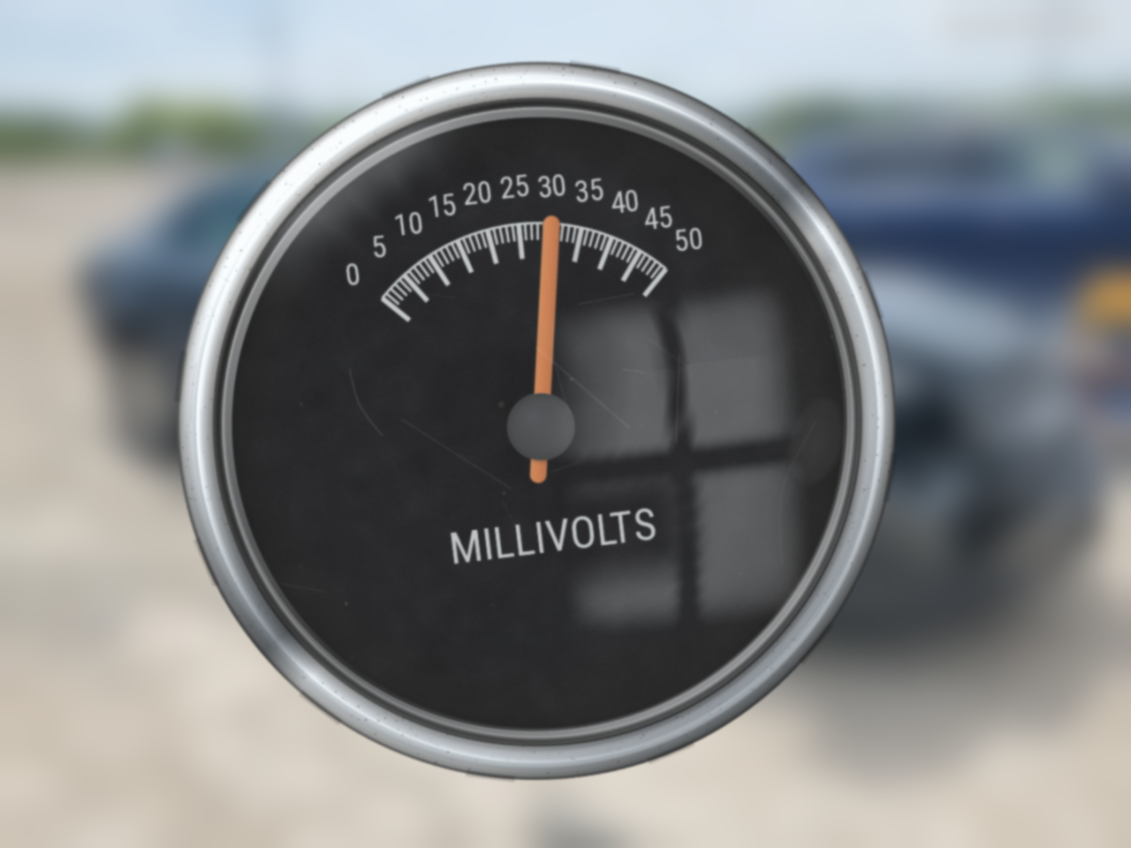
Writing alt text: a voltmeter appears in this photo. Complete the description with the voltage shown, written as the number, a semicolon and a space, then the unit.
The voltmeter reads 30; mV
